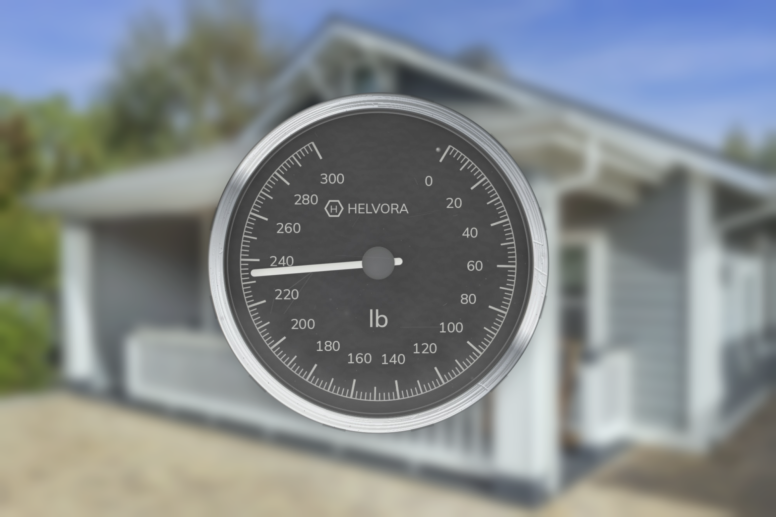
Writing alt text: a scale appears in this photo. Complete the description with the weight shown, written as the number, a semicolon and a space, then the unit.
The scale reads 234; lb
